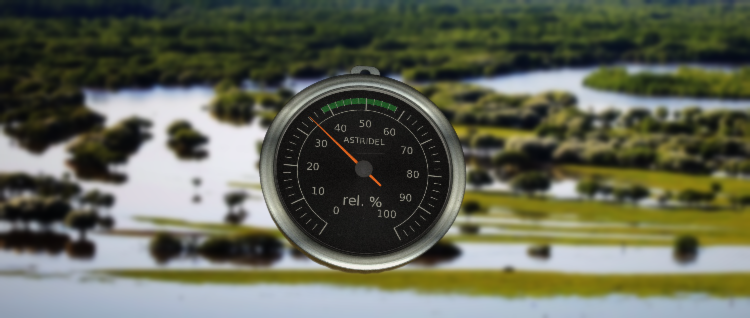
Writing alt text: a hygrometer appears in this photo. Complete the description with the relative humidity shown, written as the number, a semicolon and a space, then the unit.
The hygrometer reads 34; %
